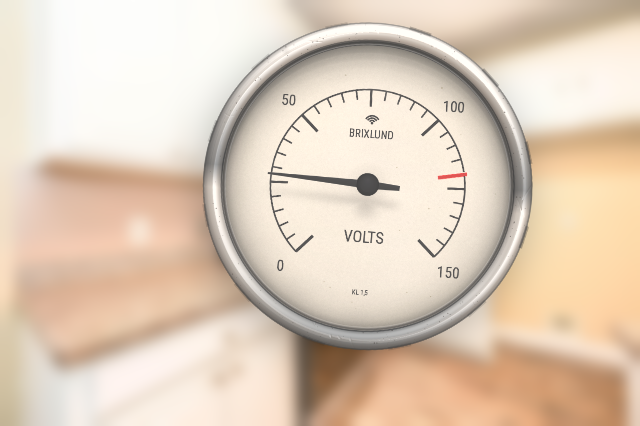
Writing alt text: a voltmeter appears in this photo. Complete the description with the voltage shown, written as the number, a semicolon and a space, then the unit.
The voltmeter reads 27.5; V
